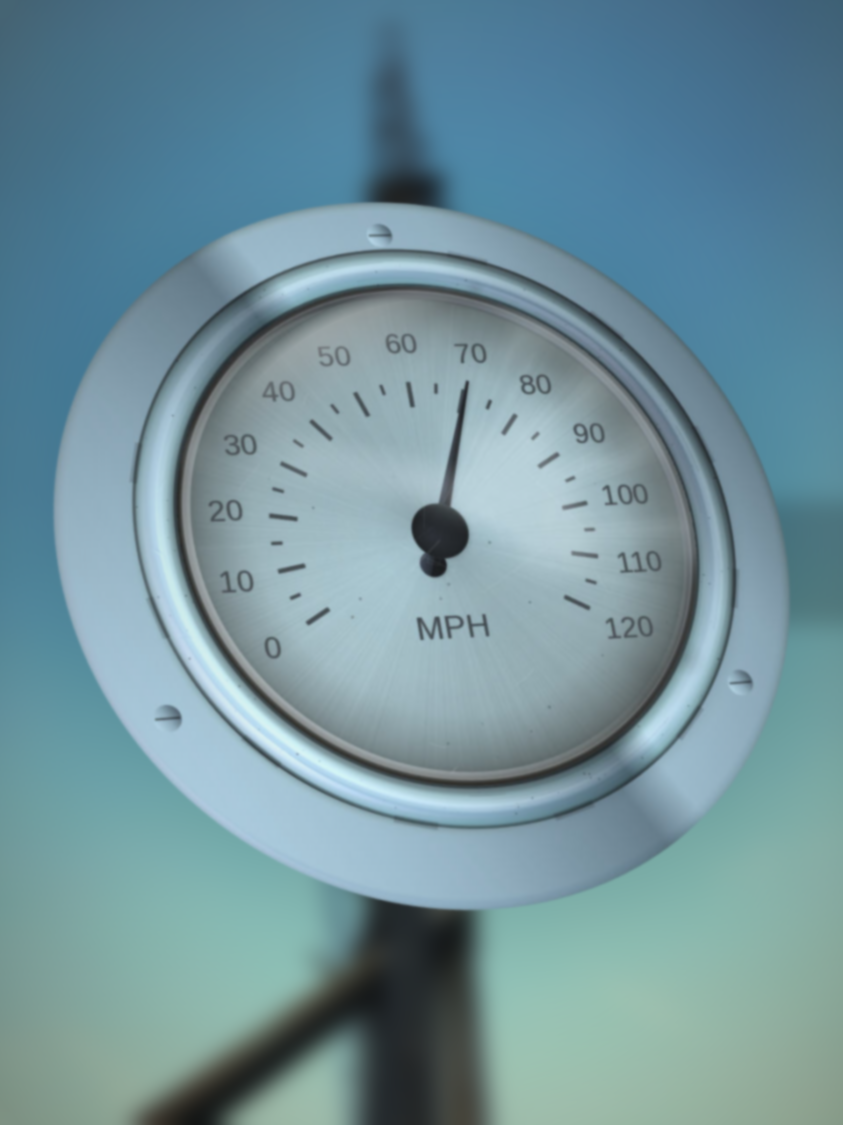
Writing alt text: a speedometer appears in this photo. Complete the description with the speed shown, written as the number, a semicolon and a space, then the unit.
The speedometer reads 70; mph
